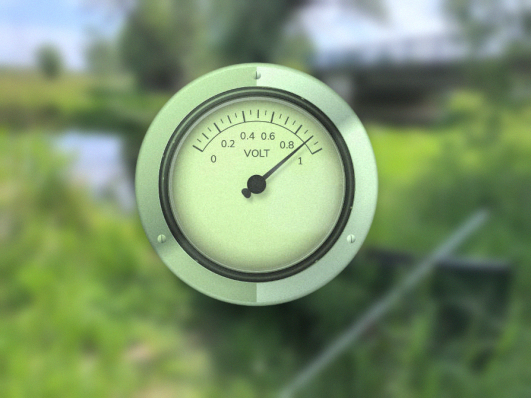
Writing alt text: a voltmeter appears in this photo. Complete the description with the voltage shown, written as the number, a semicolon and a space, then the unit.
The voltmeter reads 0.9; V
